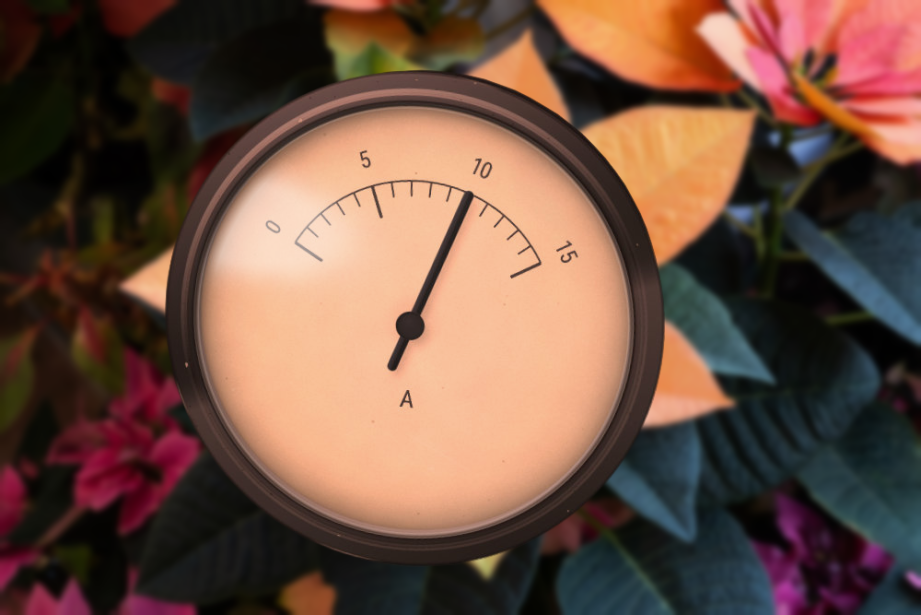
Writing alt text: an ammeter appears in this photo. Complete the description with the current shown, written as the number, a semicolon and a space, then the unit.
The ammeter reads 10; A
